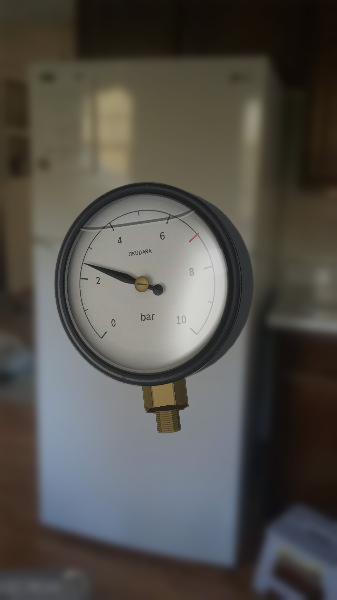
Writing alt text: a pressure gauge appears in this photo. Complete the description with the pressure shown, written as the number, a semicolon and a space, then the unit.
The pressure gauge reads 2.5; bar
